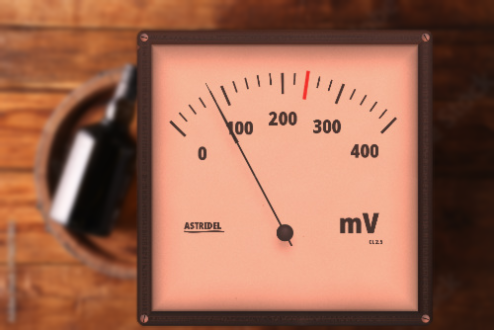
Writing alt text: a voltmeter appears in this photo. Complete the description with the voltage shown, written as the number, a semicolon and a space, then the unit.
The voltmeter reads 80; mV
